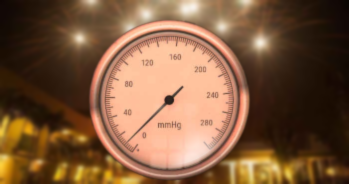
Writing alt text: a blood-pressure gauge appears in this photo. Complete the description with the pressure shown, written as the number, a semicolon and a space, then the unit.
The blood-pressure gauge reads 10; mmHg
